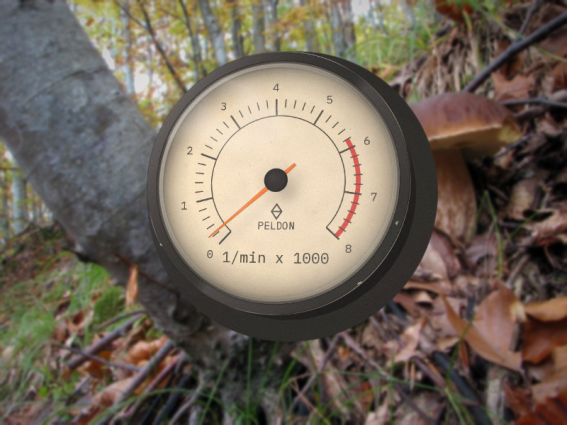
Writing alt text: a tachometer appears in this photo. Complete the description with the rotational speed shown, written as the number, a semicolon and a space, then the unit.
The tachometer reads 200; rpm
